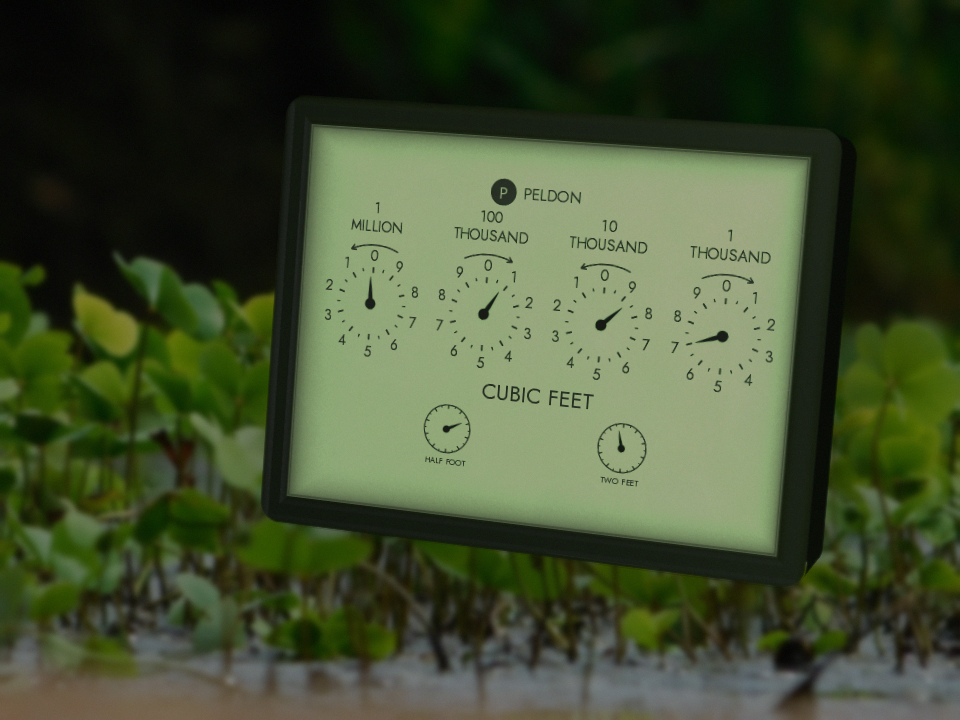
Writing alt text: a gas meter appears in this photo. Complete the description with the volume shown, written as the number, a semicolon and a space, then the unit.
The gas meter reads 8700; ft³
